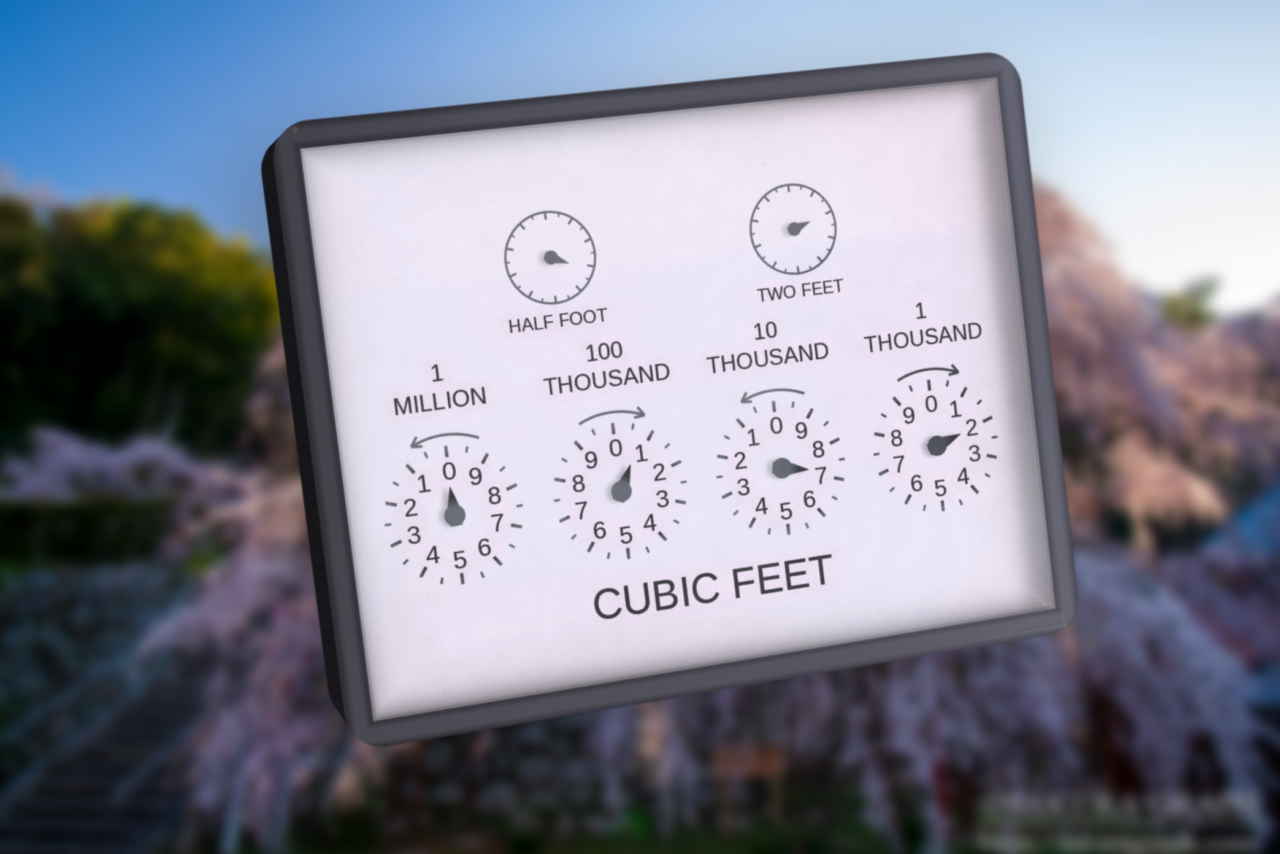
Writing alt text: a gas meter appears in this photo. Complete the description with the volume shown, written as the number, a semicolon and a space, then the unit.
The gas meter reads 7200; ft³
